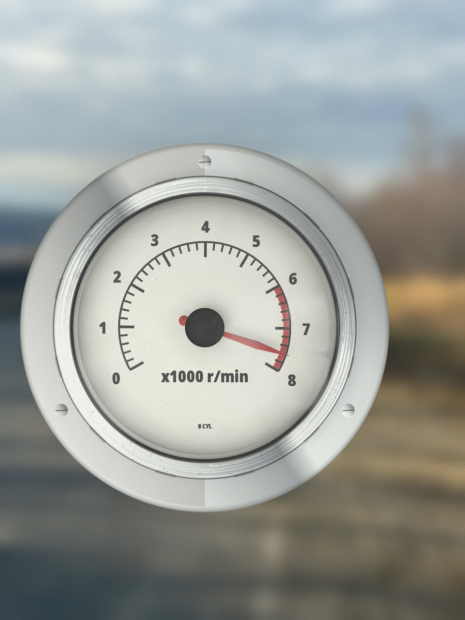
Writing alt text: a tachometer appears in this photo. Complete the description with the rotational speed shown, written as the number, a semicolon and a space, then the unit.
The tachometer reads 7600; rpm
